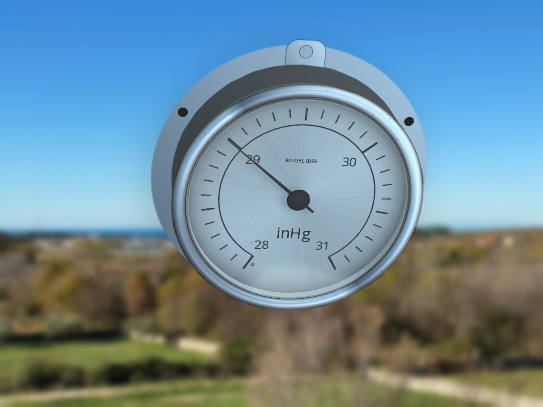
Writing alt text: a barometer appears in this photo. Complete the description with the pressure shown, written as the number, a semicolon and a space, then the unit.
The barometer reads 29; inHg
